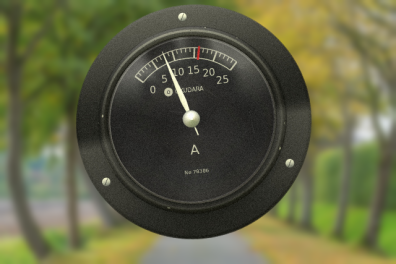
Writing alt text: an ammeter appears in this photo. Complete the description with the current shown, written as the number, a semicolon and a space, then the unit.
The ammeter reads 8; A
